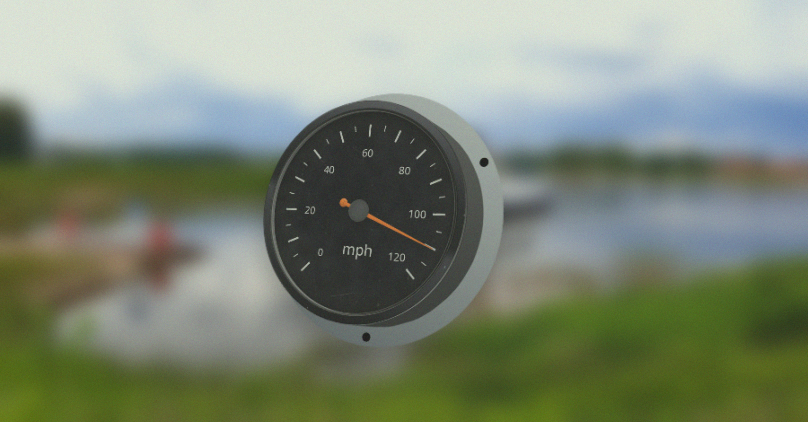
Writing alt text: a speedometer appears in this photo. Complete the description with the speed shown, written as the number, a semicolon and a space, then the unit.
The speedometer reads 110; mph
